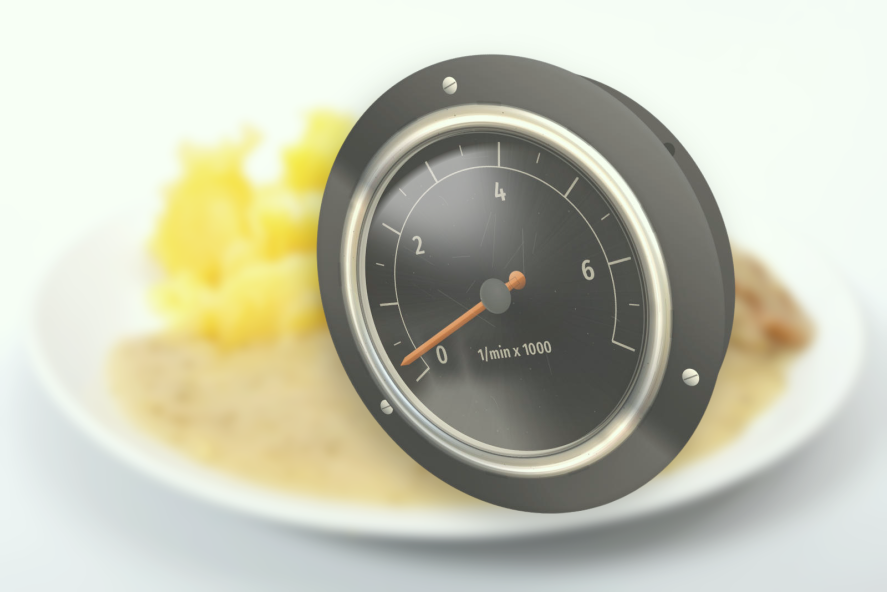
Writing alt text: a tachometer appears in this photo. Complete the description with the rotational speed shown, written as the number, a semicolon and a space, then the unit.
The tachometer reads 250; rpm
